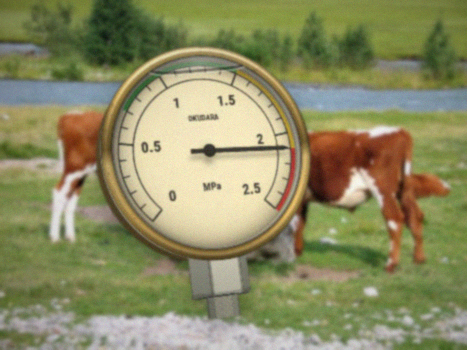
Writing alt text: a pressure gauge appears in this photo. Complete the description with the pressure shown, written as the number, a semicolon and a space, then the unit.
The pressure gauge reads 2.1; MPa
